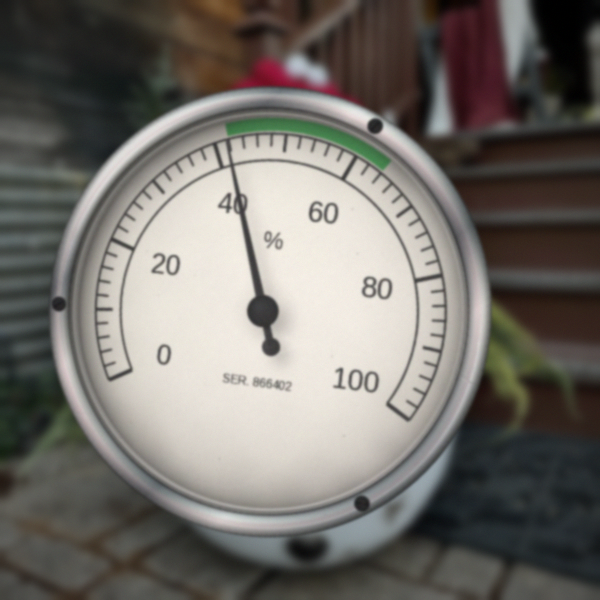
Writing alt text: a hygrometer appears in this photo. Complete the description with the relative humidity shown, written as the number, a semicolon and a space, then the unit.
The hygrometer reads 42; %
